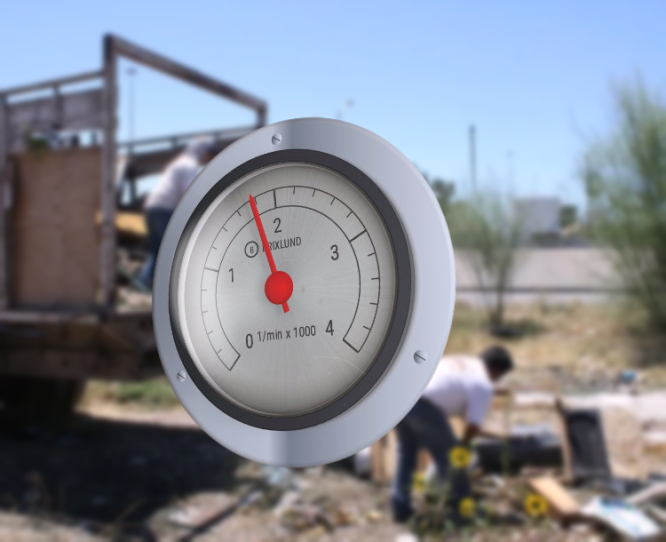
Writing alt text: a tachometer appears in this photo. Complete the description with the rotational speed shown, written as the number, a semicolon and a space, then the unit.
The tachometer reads 1800; rpm
